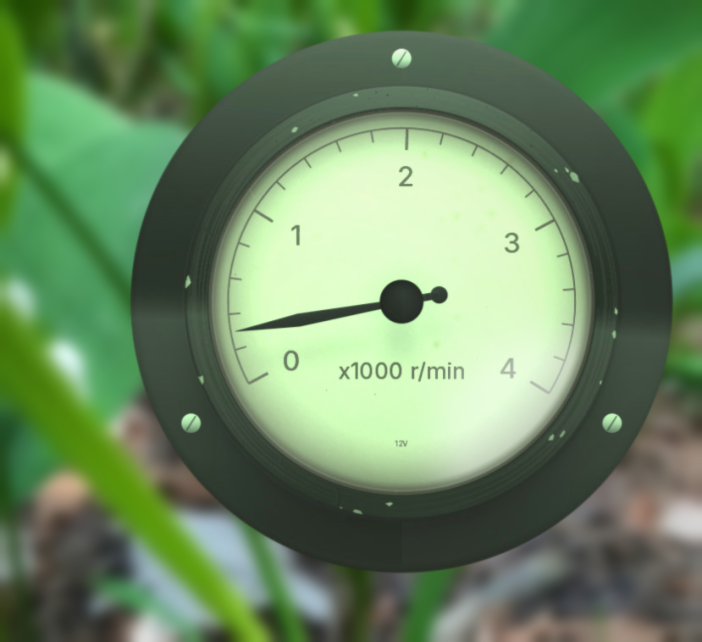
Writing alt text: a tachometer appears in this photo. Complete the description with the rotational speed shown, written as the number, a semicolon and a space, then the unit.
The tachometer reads 300; rpm
